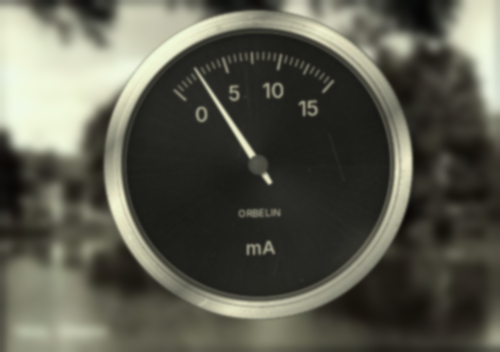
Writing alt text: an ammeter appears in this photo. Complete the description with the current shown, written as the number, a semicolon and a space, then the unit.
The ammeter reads 2.5; mA
